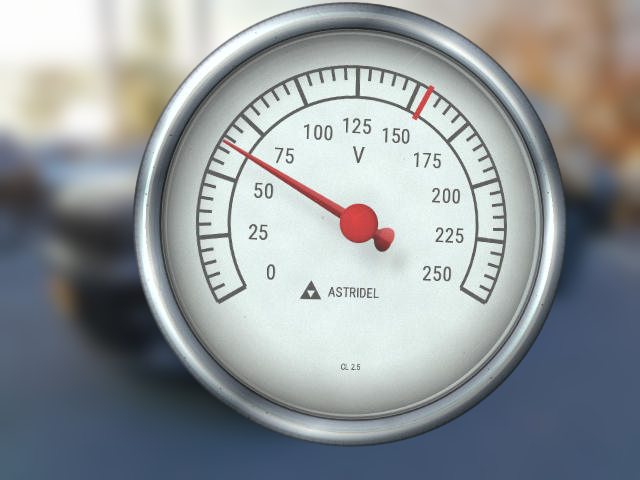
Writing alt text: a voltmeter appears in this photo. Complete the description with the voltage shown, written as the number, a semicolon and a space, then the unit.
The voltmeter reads 62.5; V
